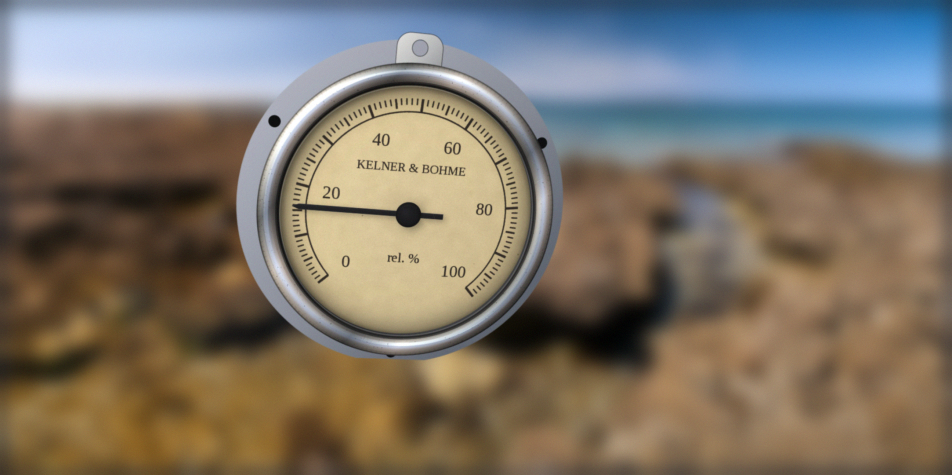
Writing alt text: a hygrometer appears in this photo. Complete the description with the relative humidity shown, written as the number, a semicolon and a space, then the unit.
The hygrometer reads 16; %
